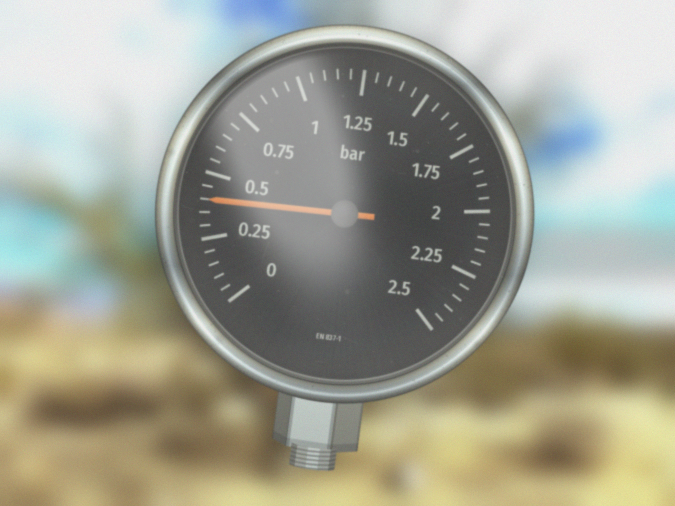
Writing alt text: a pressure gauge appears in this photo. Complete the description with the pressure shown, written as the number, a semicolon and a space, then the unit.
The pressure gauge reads 0.4; bar
